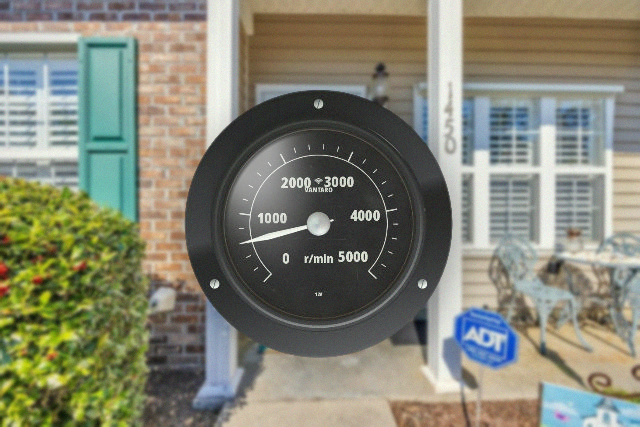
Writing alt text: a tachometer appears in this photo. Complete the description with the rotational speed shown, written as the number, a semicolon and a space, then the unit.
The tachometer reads 600; rpm
